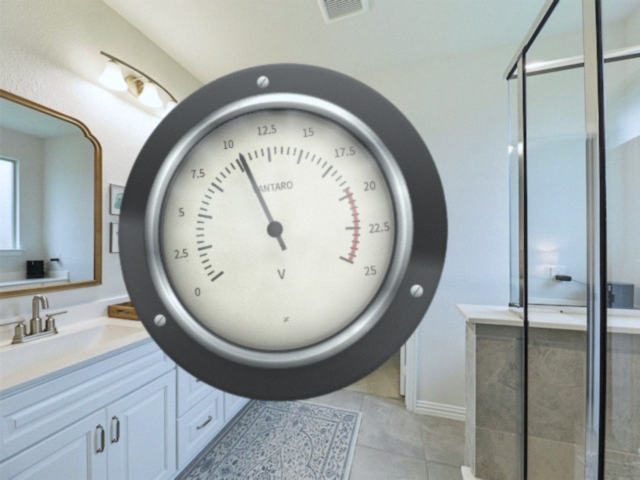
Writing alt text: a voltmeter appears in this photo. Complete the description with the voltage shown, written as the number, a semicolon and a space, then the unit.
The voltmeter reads 10.5; V
